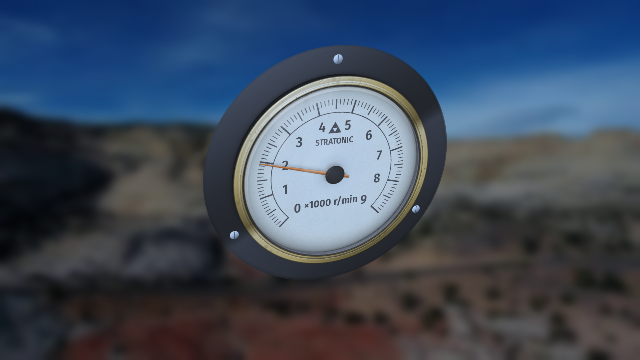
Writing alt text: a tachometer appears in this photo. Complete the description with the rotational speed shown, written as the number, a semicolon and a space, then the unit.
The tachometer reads 2000; rpm
